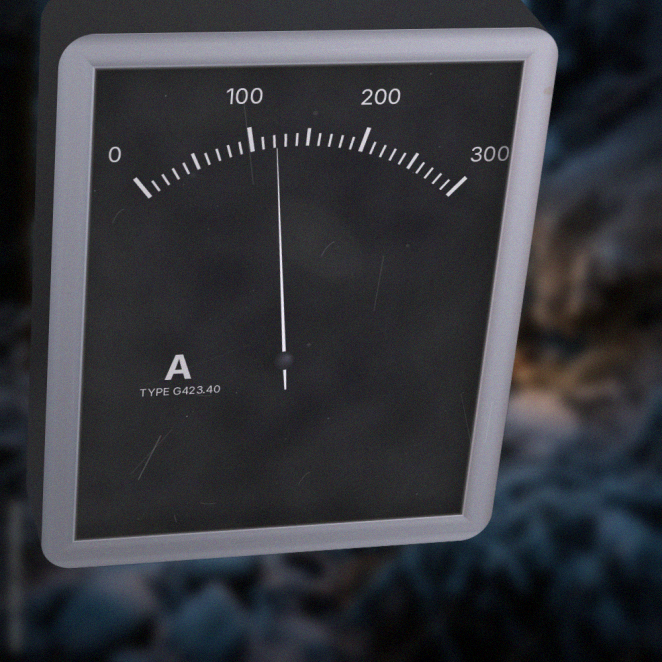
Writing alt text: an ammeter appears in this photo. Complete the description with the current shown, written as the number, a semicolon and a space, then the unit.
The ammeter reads 120; A
